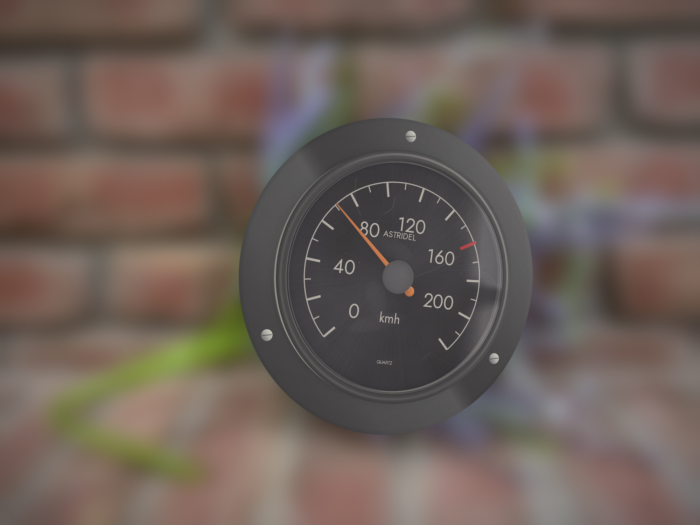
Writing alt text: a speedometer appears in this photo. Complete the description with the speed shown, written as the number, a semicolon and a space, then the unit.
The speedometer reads 70; km/h
